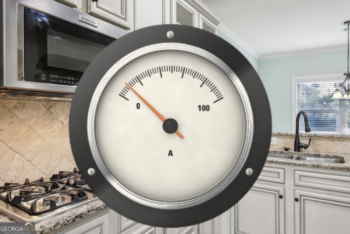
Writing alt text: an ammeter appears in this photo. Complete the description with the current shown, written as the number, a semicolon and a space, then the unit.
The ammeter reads 10; A
